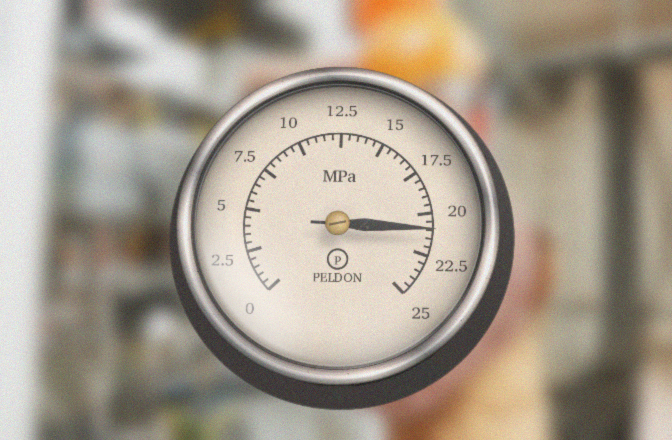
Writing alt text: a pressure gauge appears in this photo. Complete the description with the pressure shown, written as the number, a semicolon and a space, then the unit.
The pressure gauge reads 21; MPa
